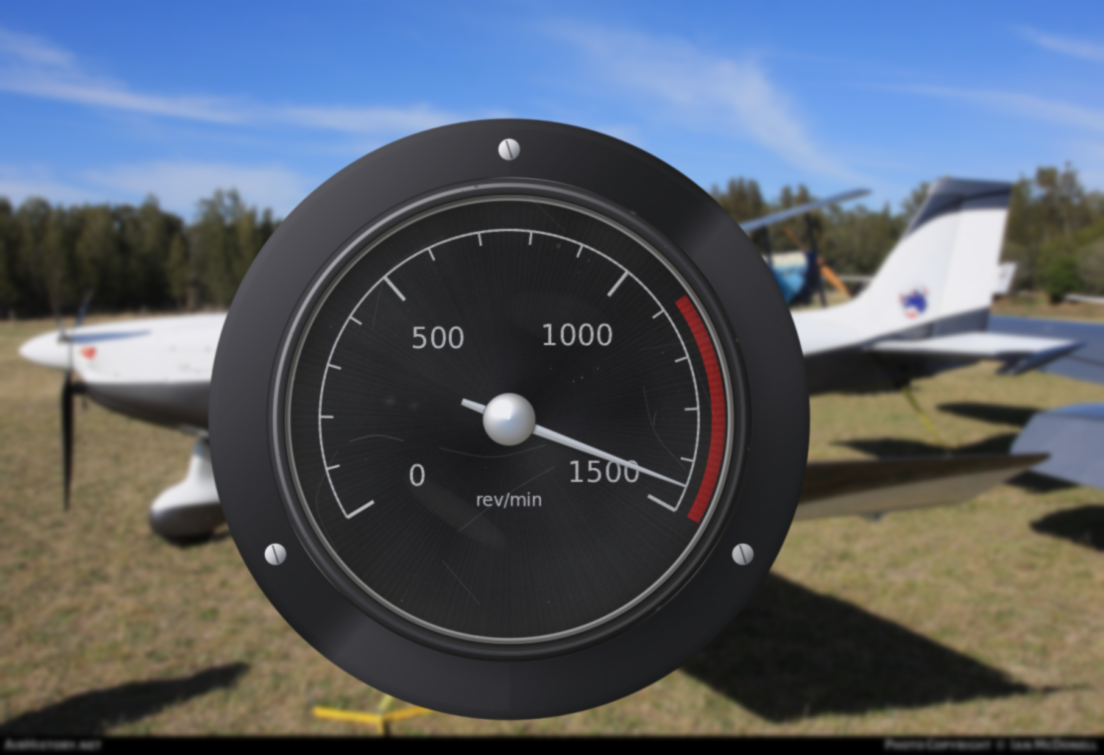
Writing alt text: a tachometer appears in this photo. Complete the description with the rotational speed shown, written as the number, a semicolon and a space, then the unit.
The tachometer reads 1450; rpm
